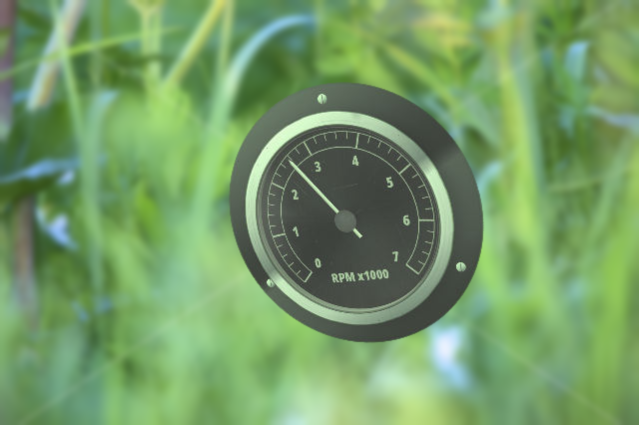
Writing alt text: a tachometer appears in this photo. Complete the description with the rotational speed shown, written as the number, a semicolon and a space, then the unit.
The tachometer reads 2600; rpm
